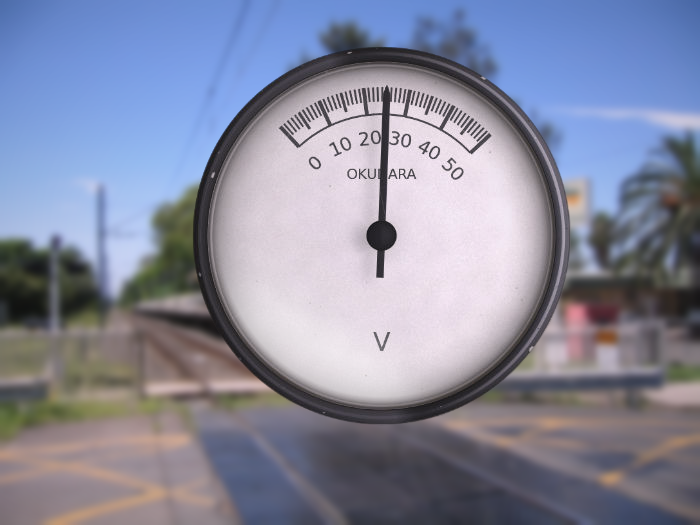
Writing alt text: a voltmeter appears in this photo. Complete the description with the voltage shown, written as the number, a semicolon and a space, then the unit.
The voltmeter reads 25; V
